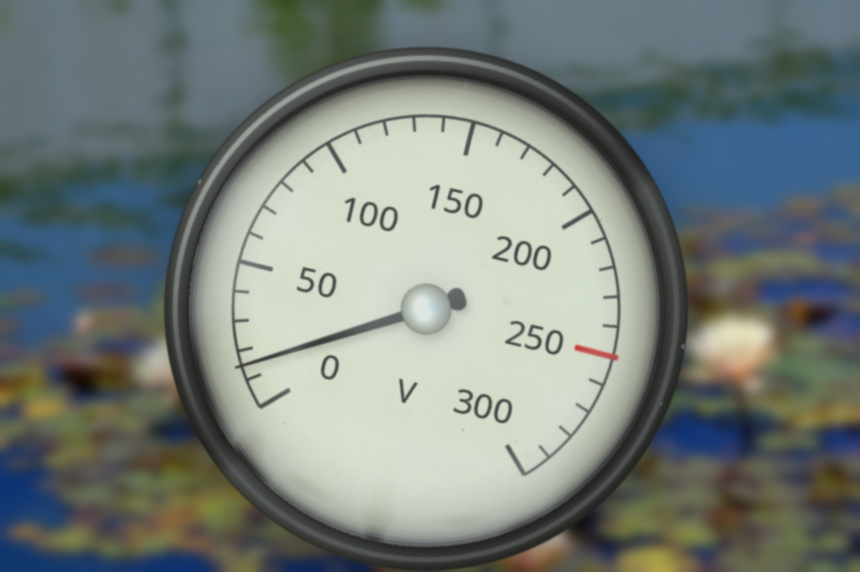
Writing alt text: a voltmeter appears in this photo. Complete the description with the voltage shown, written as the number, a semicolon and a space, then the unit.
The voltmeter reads 15; V
